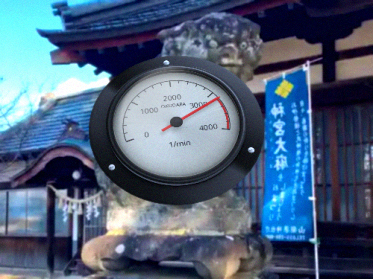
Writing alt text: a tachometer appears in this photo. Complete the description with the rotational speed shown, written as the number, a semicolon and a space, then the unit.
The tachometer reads 3200; rpm
